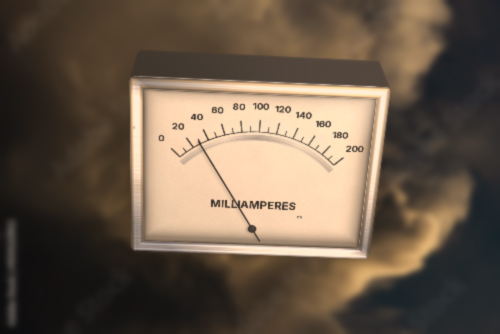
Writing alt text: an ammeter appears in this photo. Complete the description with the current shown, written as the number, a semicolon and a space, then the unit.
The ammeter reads 30; mA
